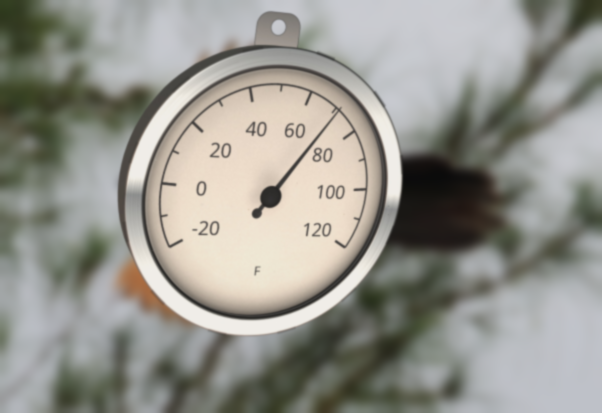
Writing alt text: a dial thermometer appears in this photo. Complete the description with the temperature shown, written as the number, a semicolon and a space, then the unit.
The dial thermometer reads 70; °F
